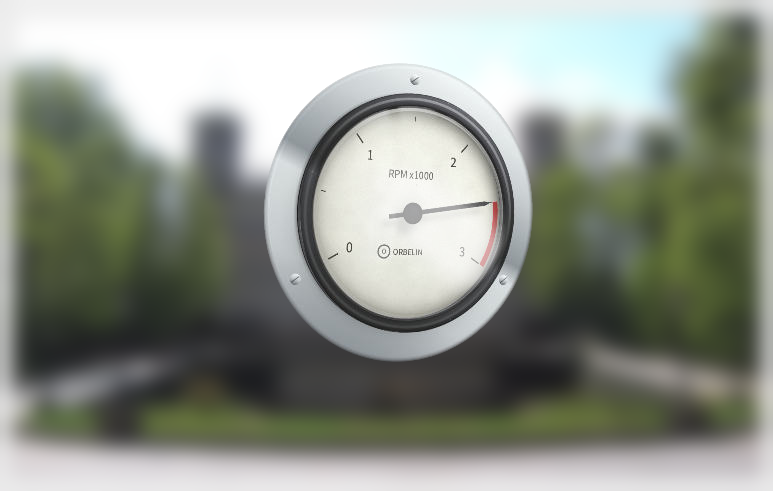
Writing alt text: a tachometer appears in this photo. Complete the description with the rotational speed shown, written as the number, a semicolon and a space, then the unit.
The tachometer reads 2500; rpm
